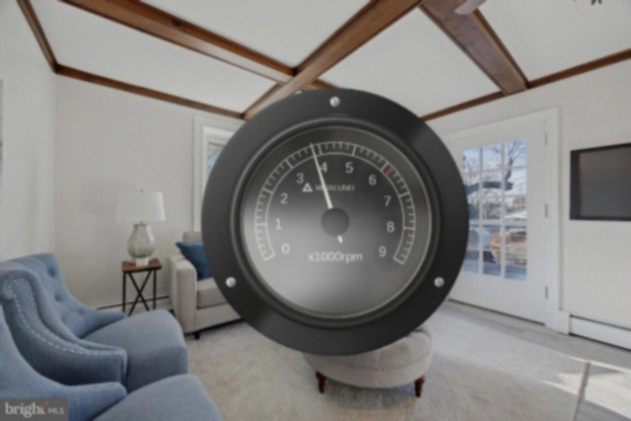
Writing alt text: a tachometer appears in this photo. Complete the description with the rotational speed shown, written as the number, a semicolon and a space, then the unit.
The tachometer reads 3800; rpm
